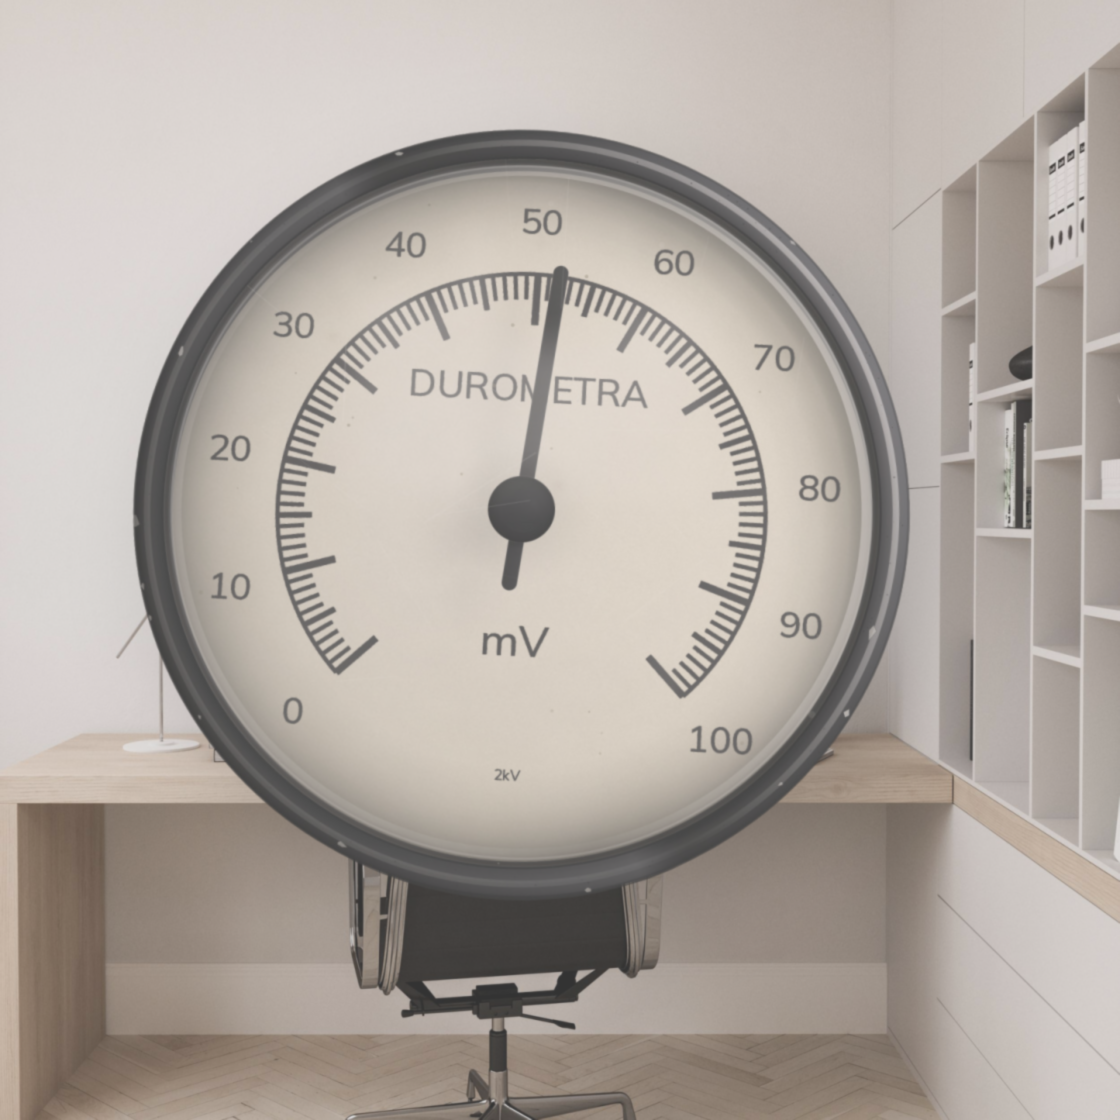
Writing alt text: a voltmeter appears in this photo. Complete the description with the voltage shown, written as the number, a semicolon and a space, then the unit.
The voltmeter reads 52; mV
